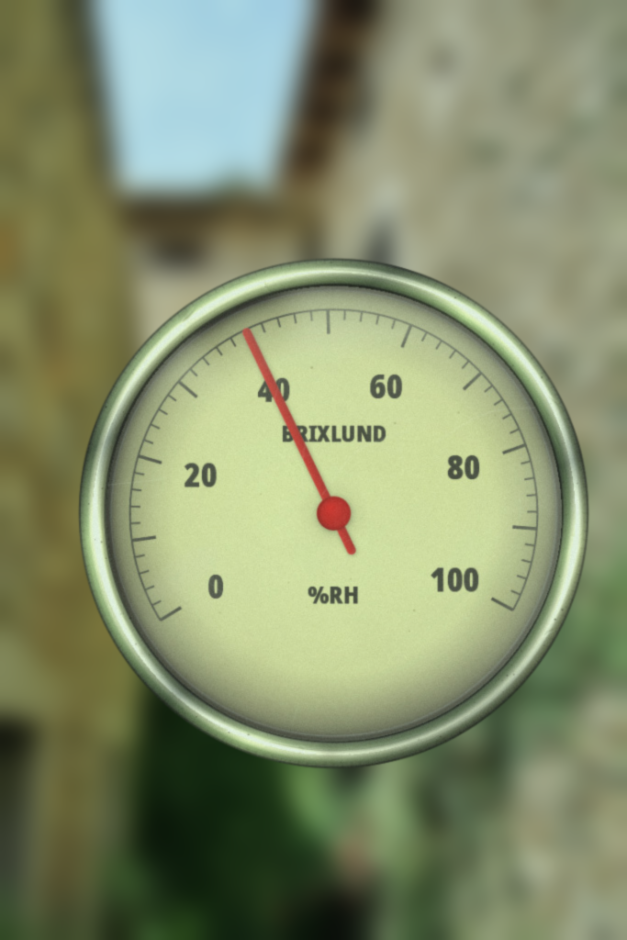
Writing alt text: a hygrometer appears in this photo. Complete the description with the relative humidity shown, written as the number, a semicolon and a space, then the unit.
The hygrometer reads 40; %
